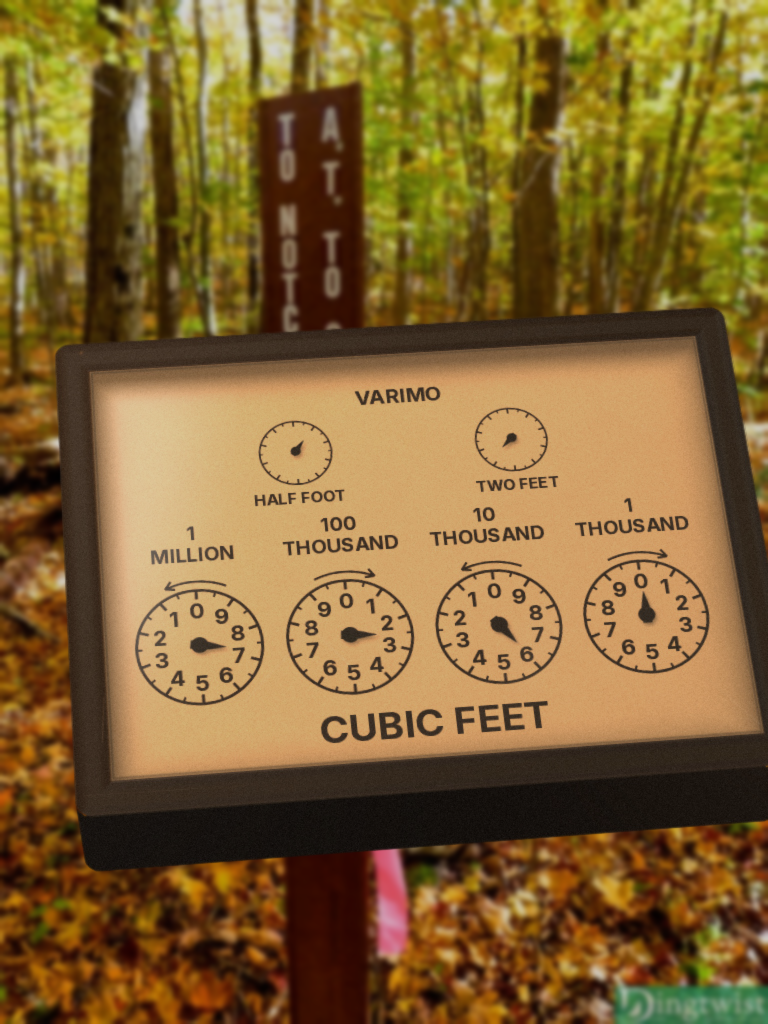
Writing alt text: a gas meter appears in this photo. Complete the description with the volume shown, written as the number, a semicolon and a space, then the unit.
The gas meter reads 726000; ft³
